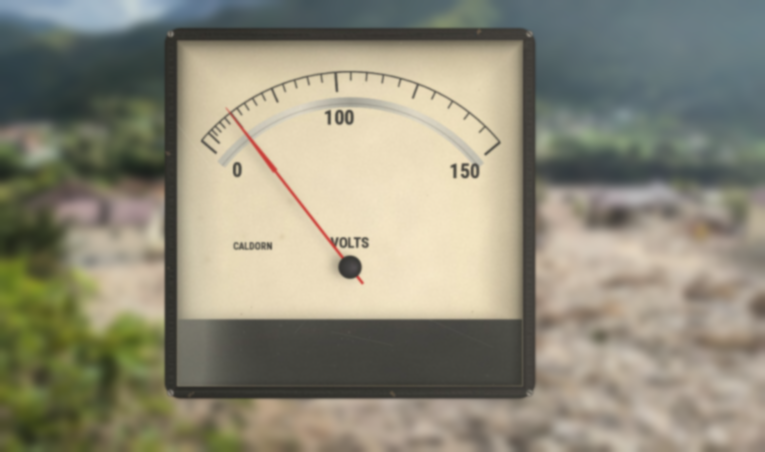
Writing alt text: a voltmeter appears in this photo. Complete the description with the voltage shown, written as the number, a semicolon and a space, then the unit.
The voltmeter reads 50; V
